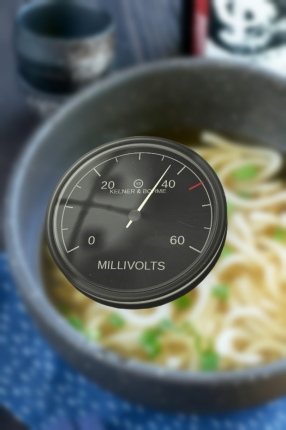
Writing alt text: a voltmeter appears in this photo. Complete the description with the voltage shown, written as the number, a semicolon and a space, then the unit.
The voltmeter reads 37.5; mV
